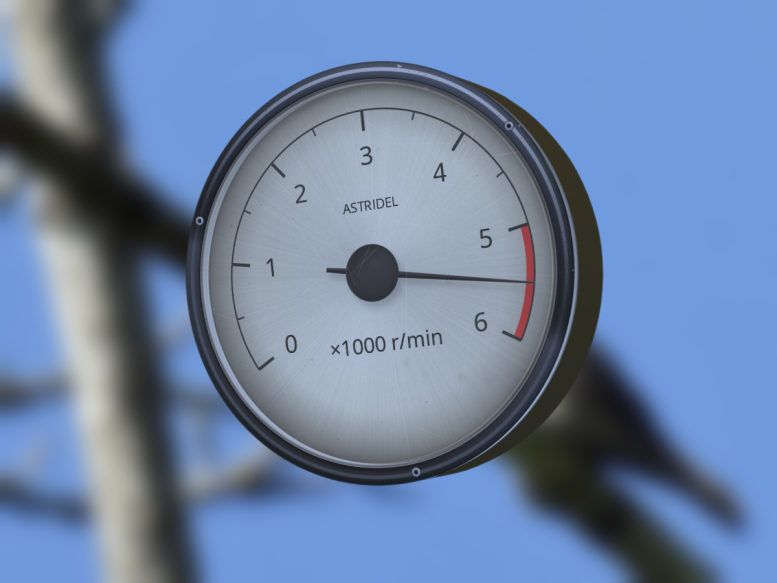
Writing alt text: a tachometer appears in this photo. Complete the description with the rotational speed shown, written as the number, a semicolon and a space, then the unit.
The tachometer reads 5500; rpm
